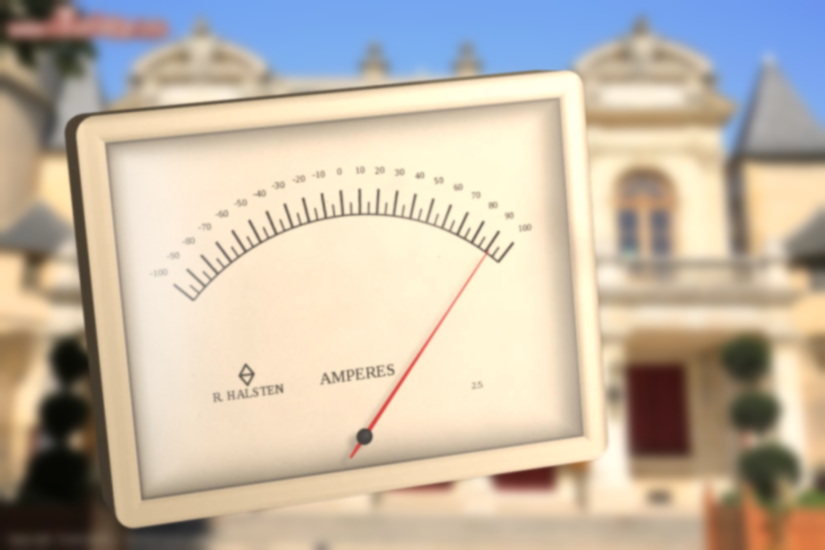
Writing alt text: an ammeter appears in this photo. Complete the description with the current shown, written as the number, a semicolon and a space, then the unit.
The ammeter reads 90; A
